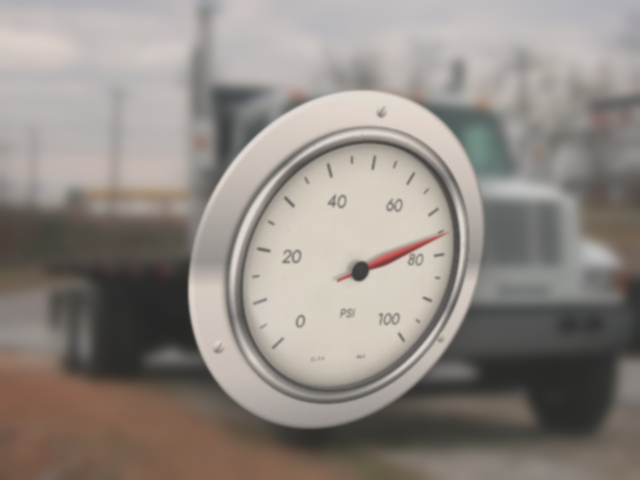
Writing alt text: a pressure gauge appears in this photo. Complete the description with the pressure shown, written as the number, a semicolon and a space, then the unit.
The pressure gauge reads 75; psi
